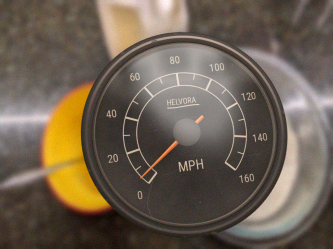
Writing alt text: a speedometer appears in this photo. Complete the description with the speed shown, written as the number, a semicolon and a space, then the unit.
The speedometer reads 5; mph
